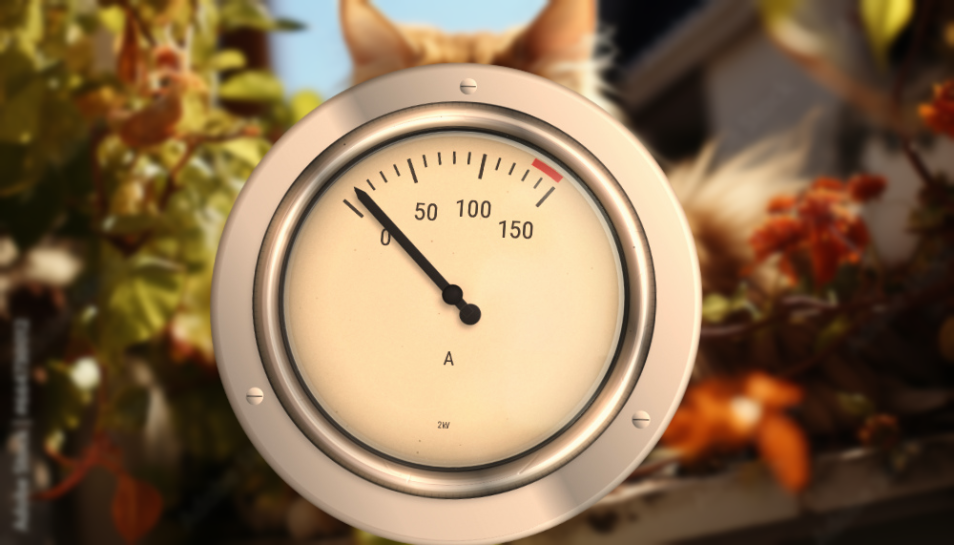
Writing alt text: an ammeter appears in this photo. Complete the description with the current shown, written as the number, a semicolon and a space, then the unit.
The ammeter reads 10; A
